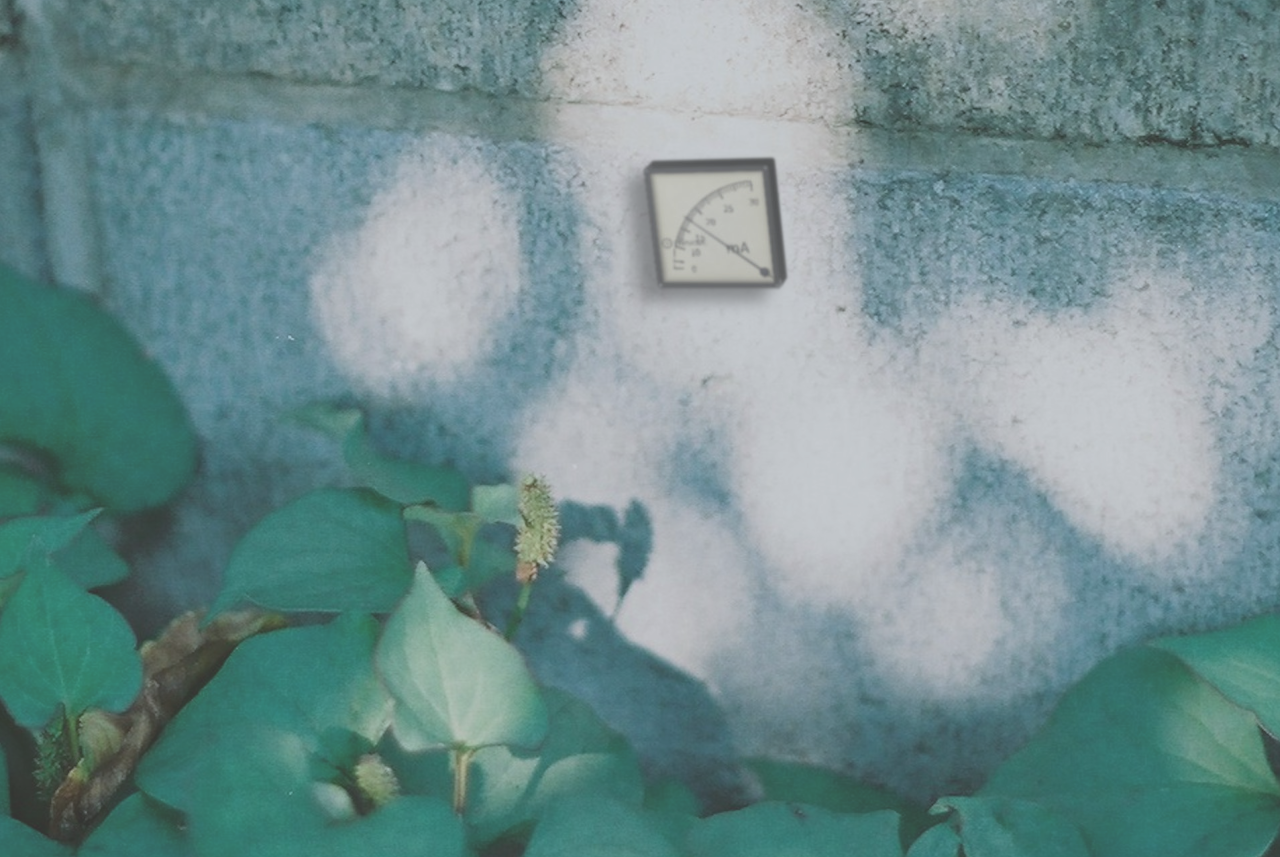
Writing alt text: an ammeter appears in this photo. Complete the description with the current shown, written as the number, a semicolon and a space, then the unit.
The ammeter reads 17.5; mA
